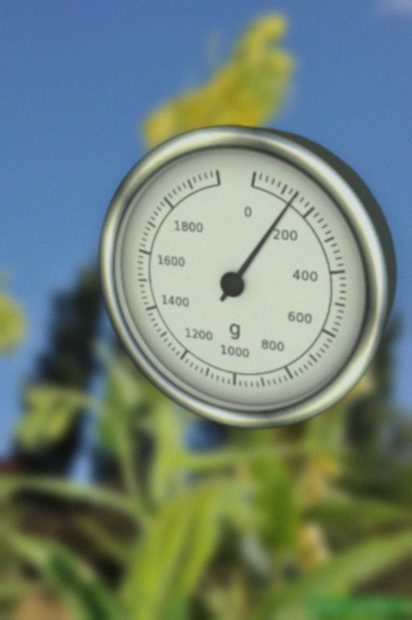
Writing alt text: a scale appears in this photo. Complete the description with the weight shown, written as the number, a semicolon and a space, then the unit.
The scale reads 140; g
